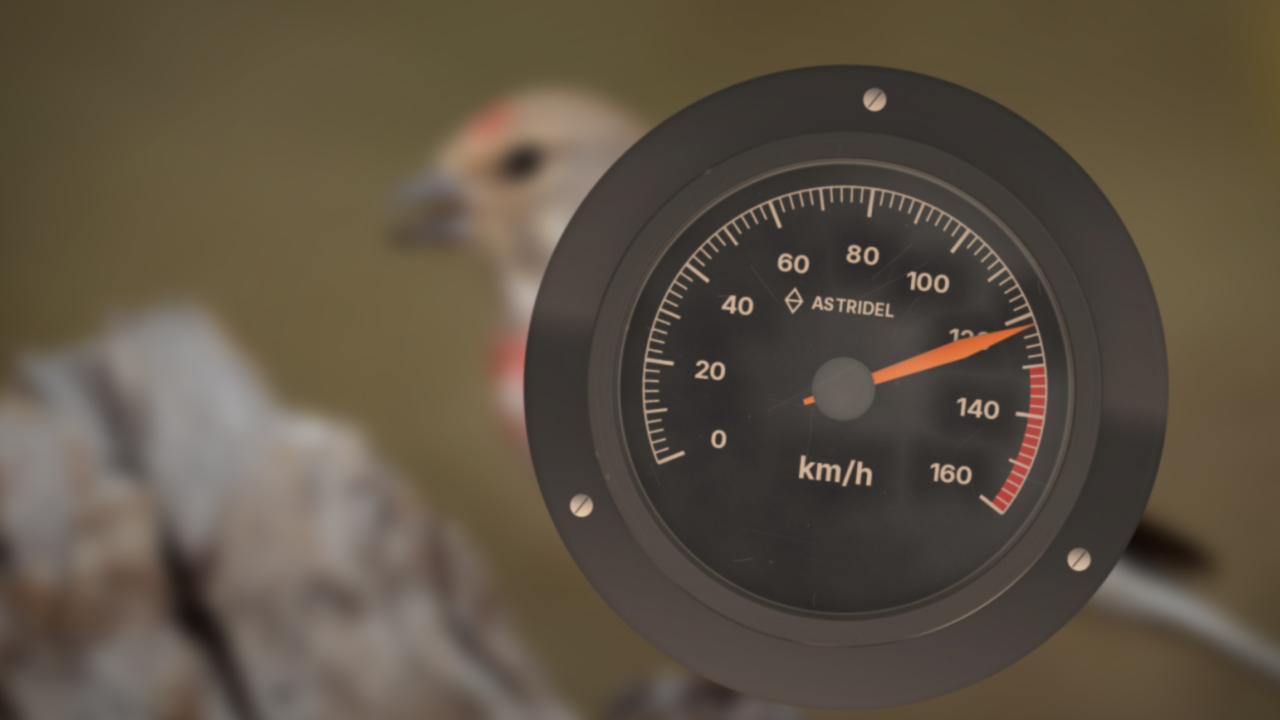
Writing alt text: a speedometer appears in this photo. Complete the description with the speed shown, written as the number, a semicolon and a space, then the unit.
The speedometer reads 122; km/h
